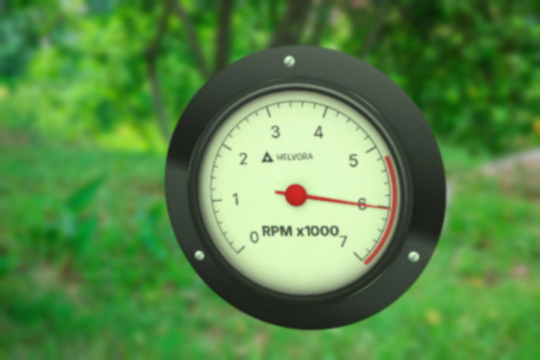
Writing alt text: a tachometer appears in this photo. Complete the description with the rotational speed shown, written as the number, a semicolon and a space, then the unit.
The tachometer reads 6000; rpm
